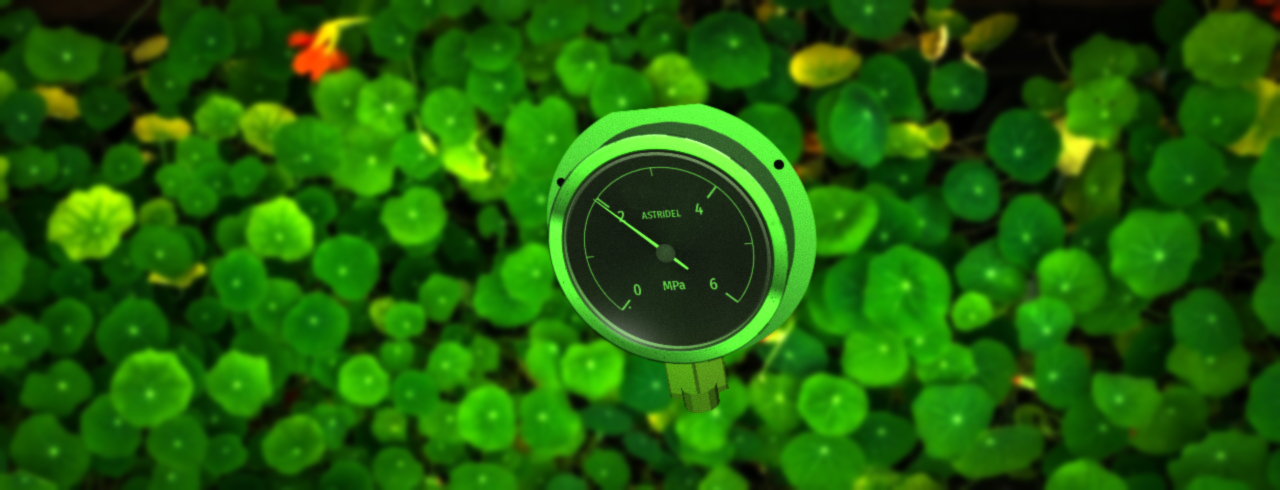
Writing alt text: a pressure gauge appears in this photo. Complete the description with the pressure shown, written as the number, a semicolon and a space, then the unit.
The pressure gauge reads 2; MPa
